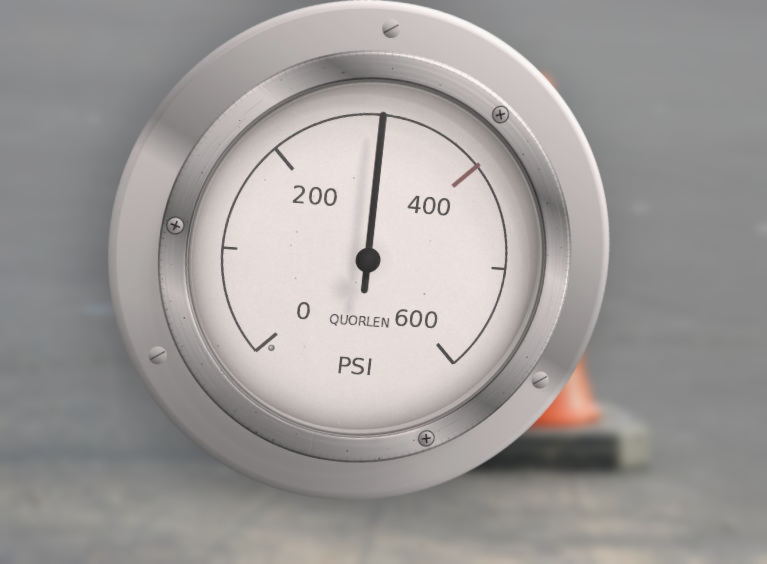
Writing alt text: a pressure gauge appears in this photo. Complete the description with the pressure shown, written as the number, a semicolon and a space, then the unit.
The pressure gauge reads 300; psi
